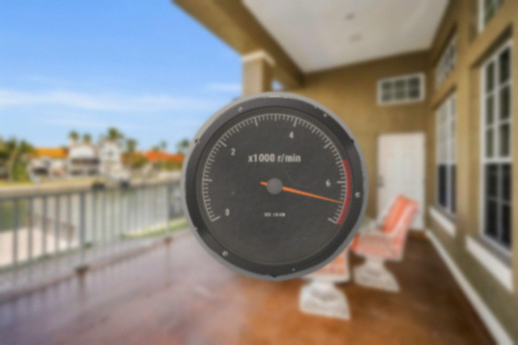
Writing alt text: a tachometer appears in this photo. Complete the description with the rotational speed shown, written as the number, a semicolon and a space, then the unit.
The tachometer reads 6500; rpm
